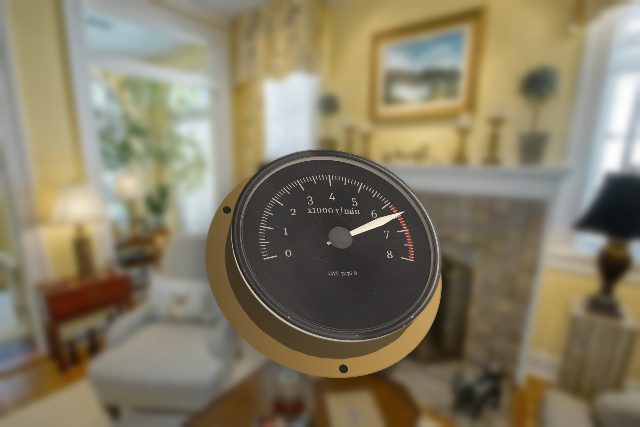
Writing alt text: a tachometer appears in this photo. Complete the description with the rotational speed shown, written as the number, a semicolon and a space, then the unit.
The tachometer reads 6500; rpm
